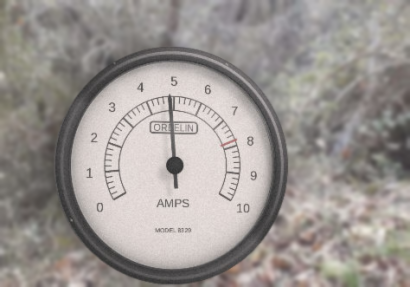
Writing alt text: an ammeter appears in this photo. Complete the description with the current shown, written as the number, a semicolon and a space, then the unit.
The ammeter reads 4.8; A
